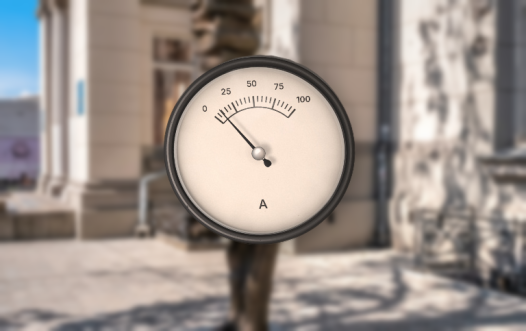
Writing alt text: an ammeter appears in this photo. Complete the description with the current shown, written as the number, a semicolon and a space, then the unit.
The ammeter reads 10; A
